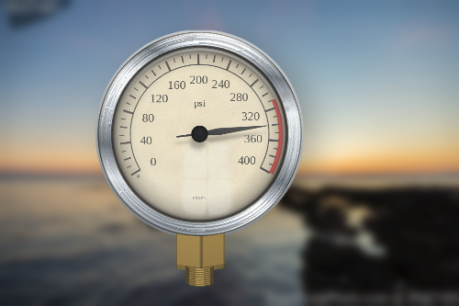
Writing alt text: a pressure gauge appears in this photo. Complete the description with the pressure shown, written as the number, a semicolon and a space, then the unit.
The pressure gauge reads 340; psi
